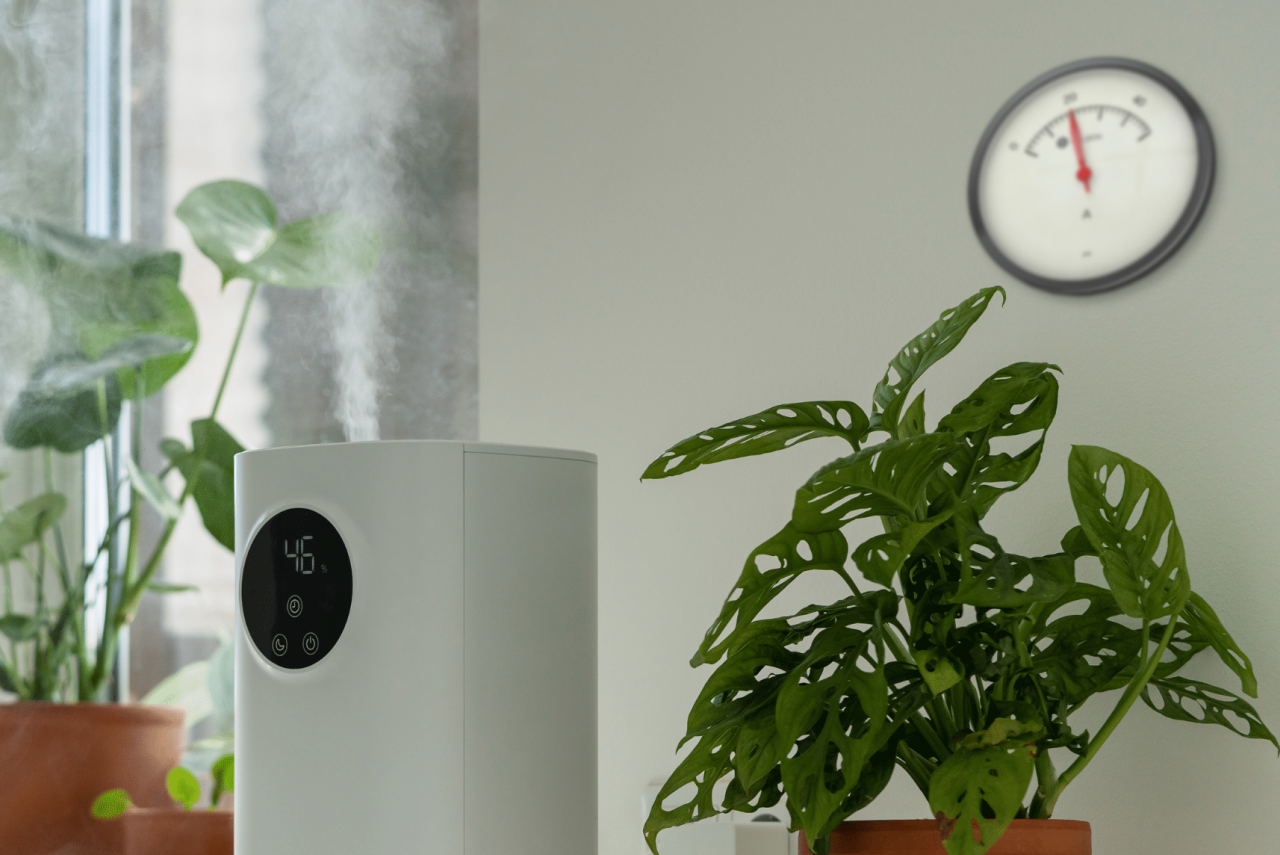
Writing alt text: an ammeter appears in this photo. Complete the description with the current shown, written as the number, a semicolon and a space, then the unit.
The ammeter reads 20; A
